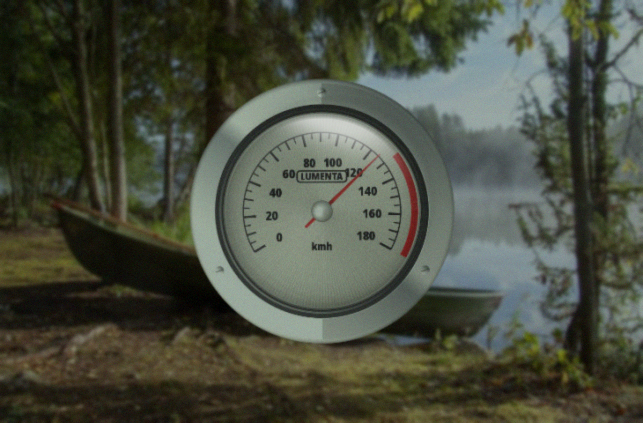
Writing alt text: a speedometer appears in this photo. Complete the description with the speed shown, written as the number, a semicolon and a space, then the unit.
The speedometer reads 125; km/h
